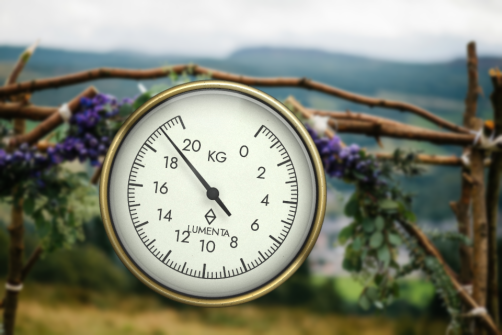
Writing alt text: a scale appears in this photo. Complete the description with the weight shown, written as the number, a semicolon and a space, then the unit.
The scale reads 19; kg
